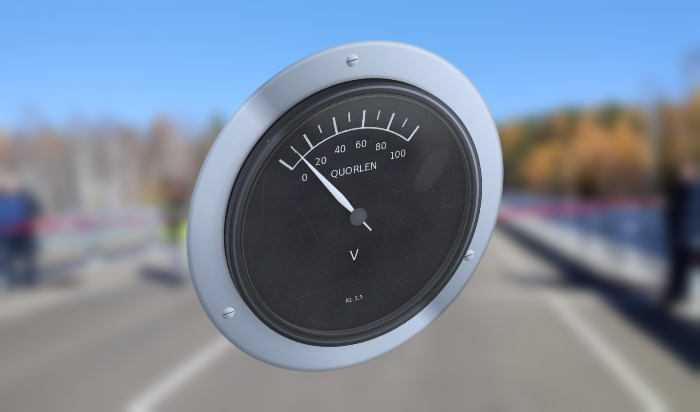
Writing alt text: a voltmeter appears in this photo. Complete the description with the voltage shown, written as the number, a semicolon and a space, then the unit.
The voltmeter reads 10; V
